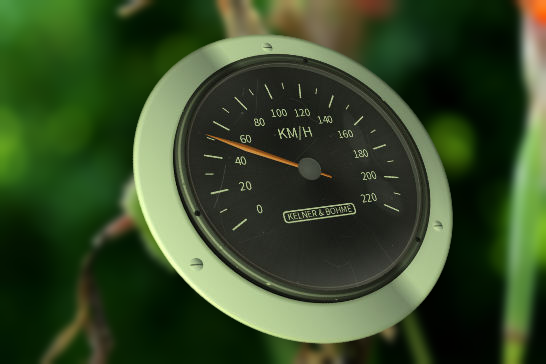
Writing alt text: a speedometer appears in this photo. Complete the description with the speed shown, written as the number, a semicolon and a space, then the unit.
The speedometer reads 50; km/h
